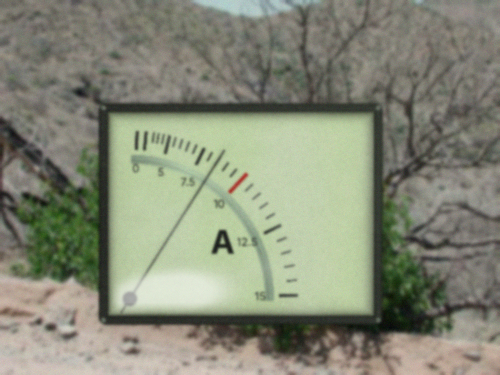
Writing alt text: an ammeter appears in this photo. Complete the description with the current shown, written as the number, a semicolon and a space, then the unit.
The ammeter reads 8.5; A
